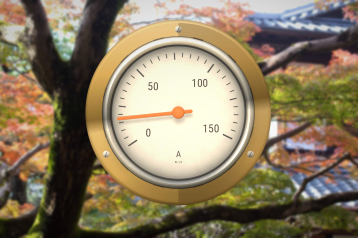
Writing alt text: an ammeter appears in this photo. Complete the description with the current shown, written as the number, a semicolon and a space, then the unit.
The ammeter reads 17.5; A
